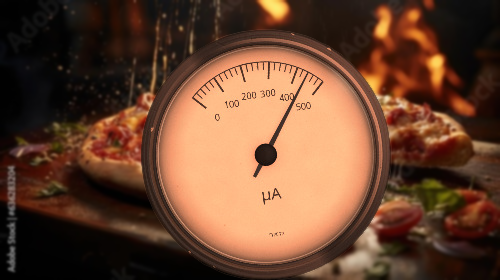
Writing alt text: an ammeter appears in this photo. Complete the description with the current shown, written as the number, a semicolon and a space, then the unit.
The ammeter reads 440; µA
